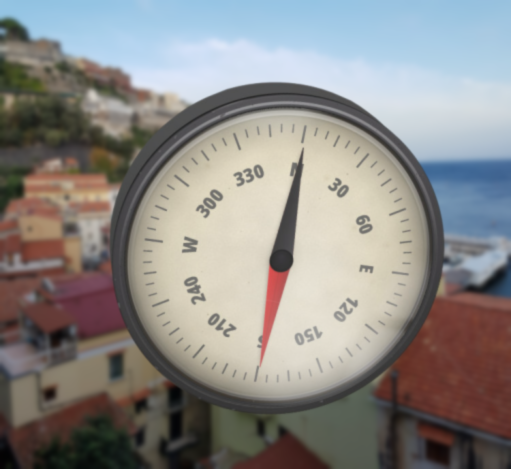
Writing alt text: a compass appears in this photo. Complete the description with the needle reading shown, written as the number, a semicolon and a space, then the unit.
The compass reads 180; °
